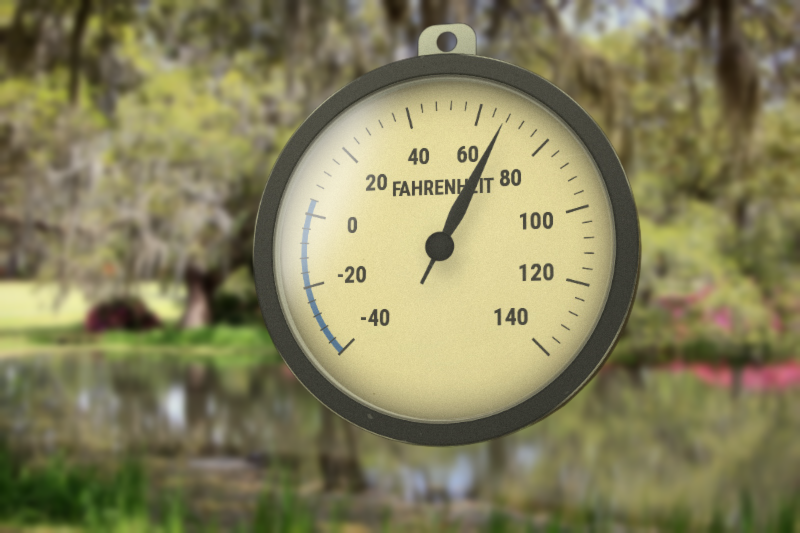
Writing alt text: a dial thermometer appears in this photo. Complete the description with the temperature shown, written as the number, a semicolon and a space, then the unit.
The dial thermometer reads 68; °F
